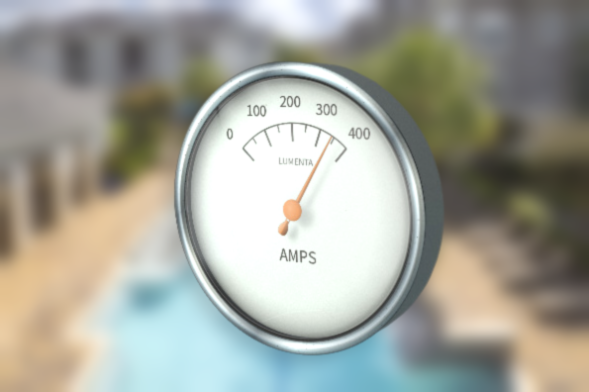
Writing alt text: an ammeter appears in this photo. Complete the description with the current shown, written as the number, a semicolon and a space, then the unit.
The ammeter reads 350; A
